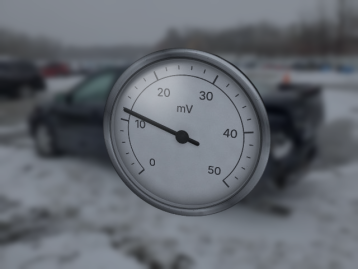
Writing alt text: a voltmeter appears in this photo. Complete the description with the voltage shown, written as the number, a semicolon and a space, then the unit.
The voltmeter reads 12; mV
